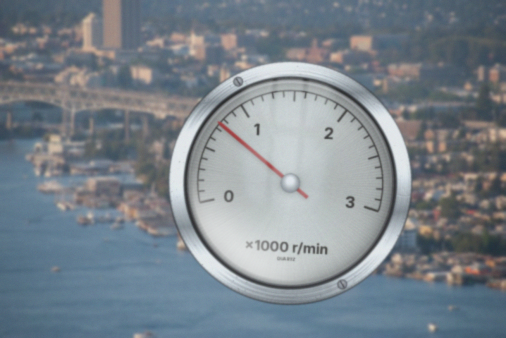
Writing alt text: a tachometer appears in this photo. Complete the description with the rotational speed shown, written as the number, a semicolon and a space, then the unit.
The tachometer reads 750; rpm
